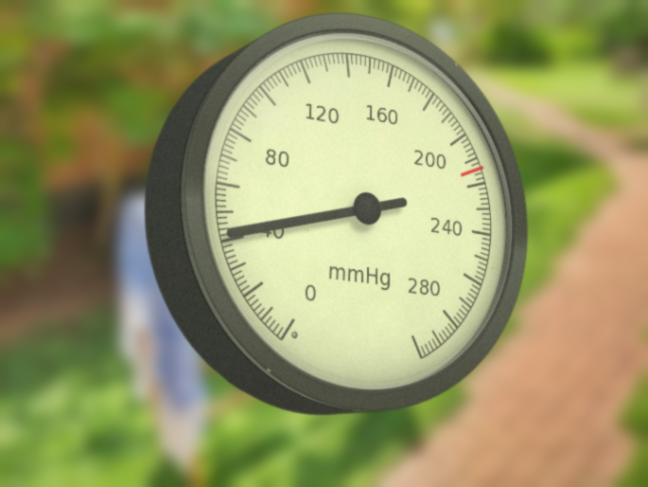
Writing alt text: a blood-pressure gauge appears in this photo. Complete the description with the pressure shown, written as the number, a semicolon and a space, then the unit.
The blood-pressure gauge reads 42; mmHg
